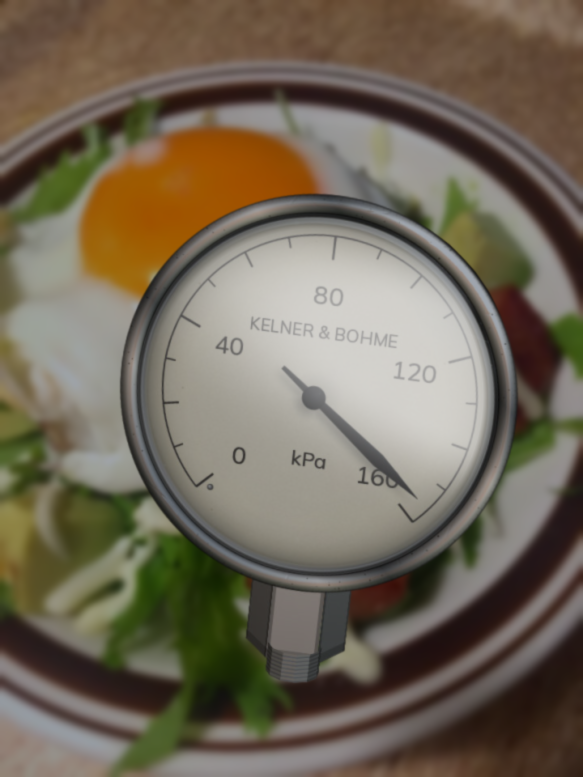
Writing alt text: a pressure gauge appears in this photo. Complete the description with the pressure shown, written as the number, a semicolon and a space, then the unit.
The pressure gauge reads 155; kPa
